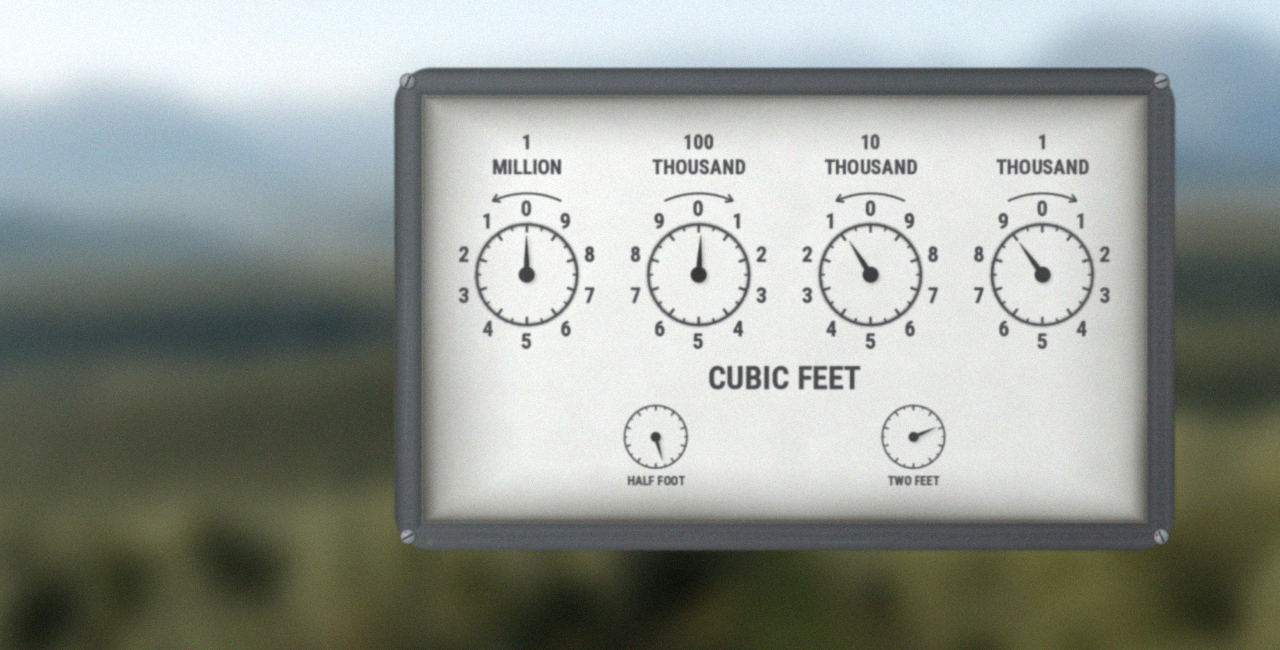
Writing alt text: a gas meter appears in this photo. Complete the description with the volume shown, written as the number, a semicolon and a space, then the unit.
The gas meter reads 900; ft³
